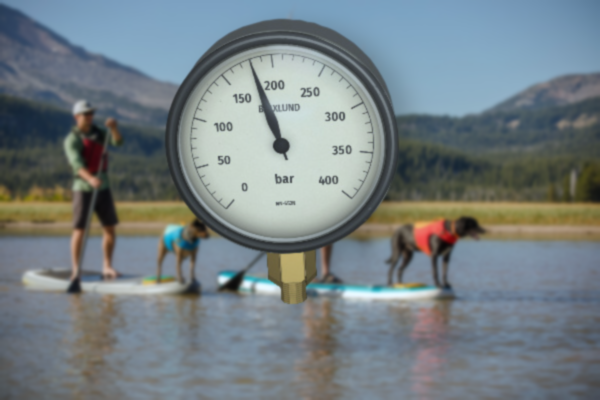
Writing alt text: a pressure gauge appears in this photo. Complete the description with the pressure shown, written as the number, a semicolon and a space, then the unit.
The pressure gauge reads 180; bar
